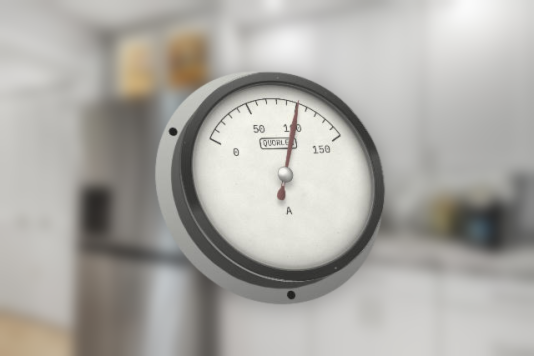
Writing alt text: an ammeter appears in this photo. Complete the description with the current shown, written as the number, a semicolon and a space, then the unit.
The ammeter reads 100; A
